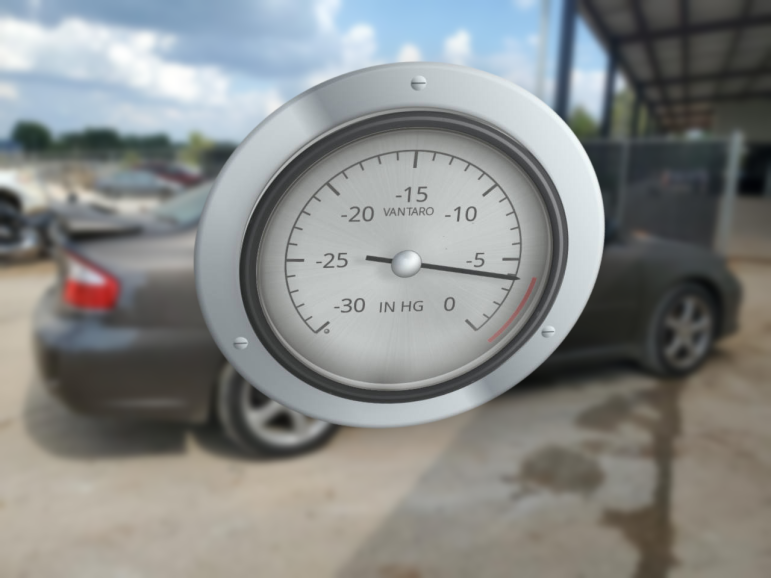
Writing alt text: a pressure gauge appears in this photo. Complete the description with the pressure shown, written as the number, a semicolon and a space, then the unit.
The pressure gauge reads -4; inHg
